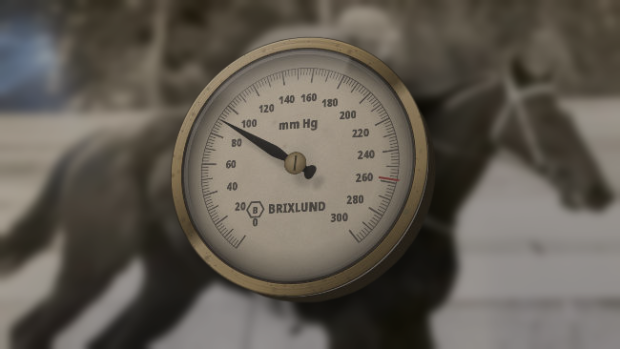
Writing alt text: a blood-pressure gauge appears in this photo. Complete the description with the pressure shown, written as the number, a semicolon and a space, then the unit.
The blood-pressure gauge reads 90; mmHg
